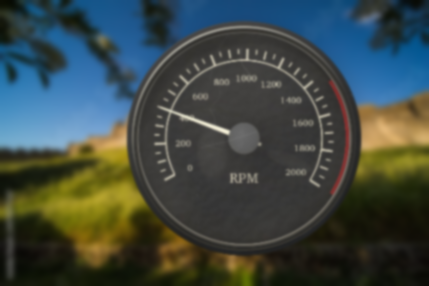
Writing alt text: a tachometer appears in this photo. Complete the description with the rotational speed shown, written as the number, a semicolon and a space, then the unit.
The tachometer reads 400; rpm
